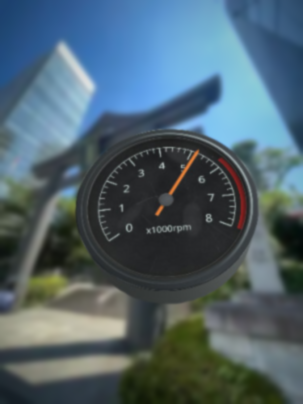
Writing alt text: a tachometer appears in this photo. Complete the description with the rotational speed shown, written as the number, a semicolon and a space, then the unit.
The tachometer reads 5200; rpm
